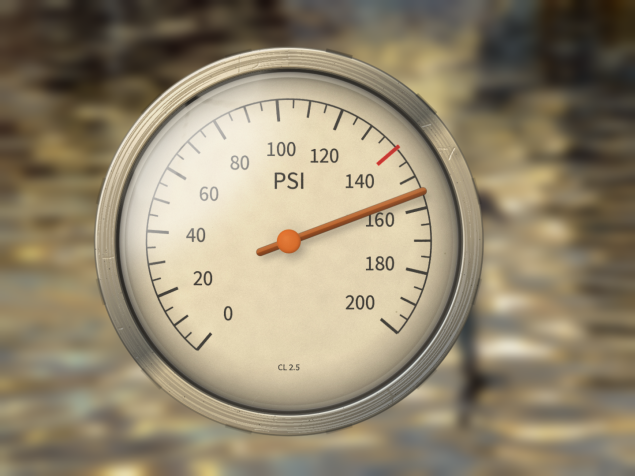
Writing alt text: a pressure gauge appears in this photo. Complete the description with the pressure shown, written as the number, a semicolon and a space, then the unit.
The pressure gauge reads 155; psi
